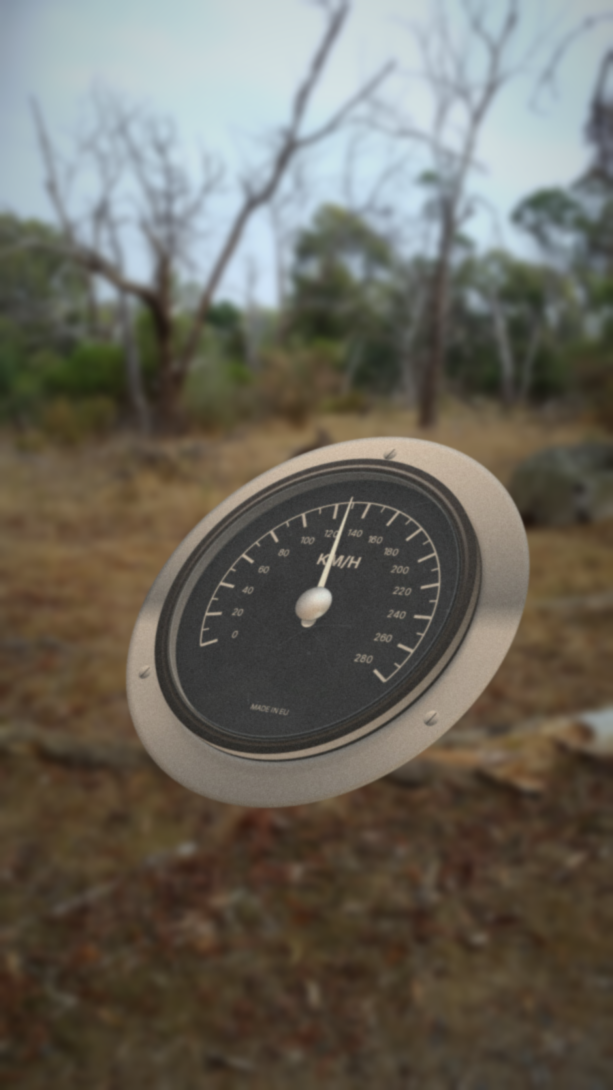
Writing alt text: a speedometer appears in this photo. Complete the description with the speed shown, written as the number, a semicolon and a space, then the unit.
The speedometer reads 130; km/h
